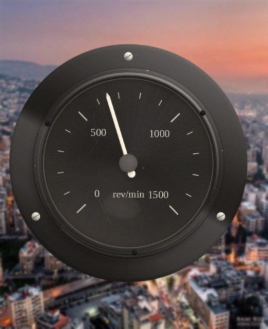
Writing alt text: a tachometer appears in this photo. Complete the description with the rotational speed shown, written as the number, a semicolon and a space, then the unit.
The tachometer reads 650; rpm
